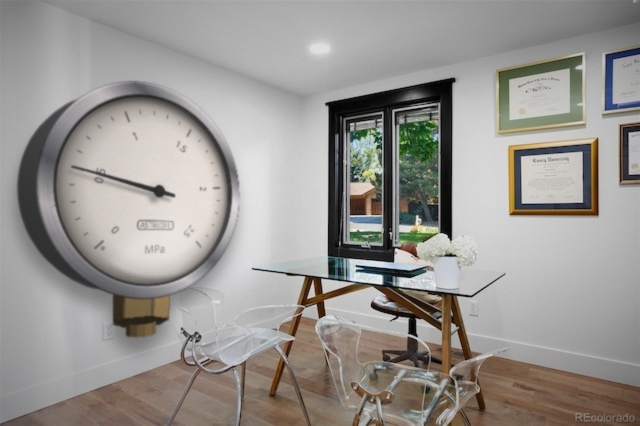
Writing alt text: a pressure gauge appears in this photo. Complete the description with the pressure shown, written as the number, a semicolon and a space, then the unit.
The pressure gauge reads 0.5; MPa
